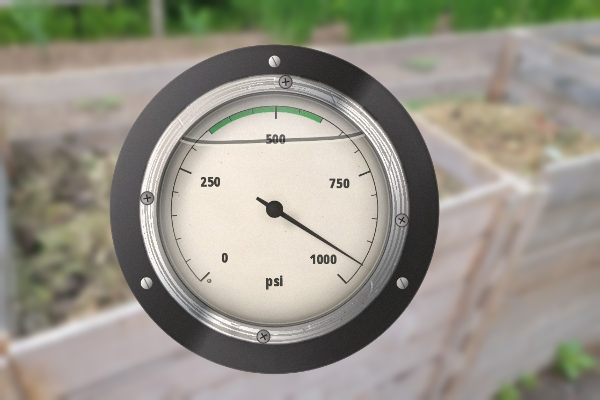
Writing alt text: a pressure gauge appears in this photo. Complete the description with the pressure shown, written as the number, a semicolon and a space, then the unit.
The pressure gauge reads 950; psi
